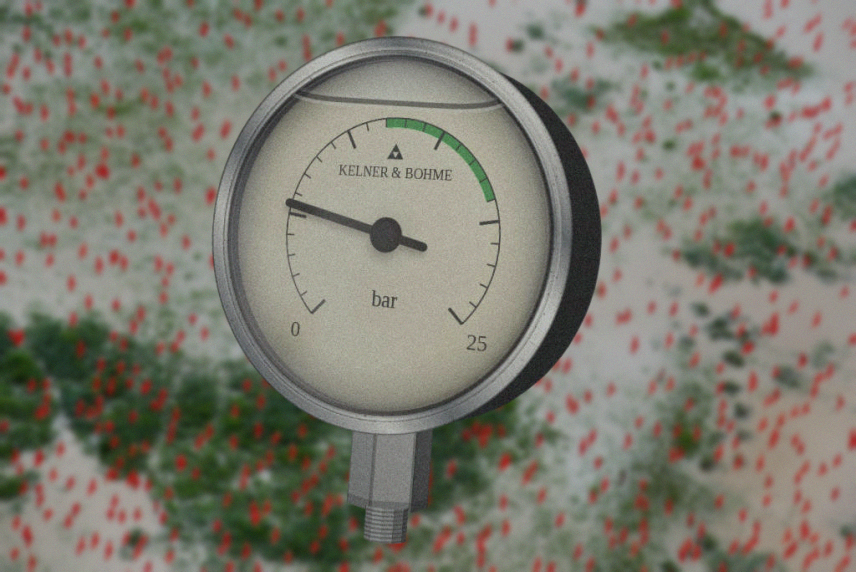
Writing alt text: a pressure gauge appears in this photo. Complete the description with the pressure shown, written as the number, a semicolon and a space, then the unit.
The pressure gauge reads 5.5; bar
